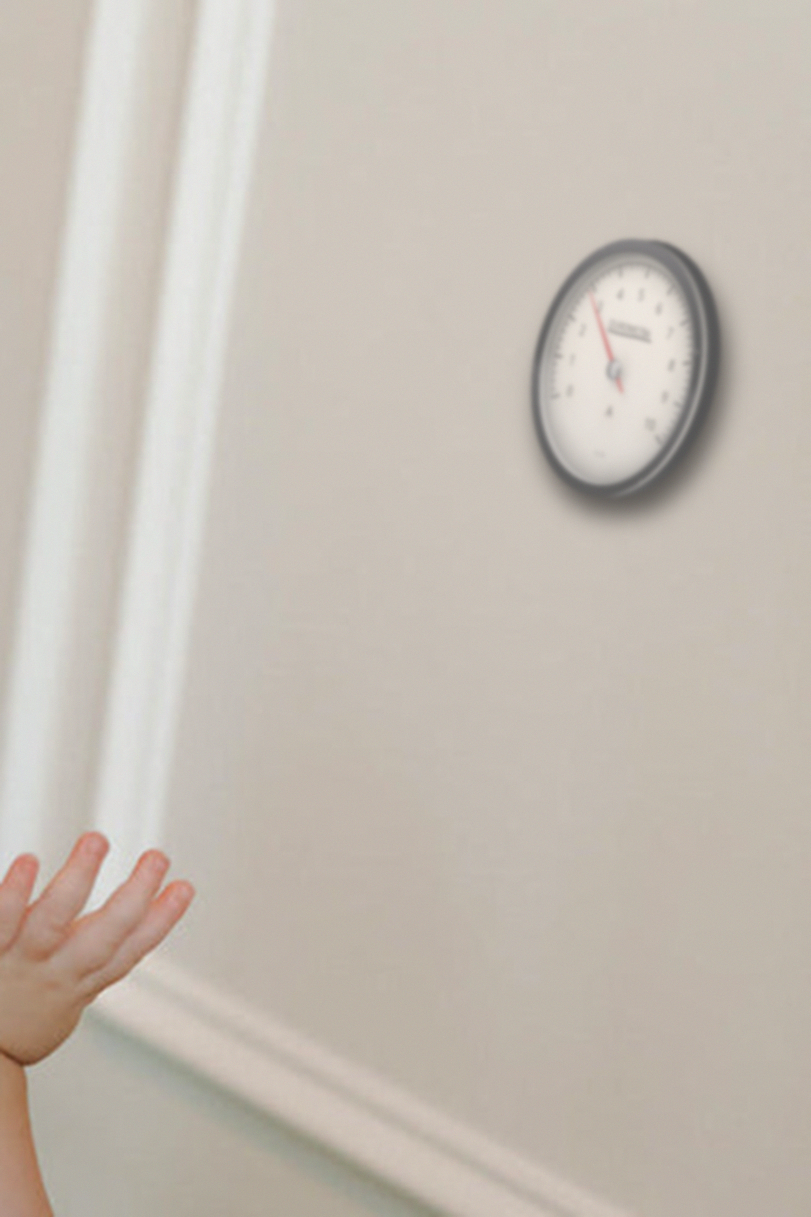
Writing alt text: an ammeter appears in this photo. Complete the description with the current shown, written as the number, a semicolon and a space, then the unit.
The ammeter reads 3; A
